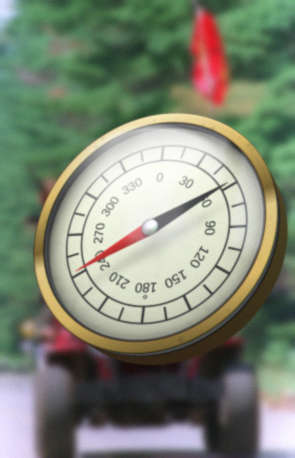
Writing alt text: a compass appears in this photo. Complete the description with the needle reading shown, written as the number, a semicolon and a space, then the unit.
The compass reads 240; °
